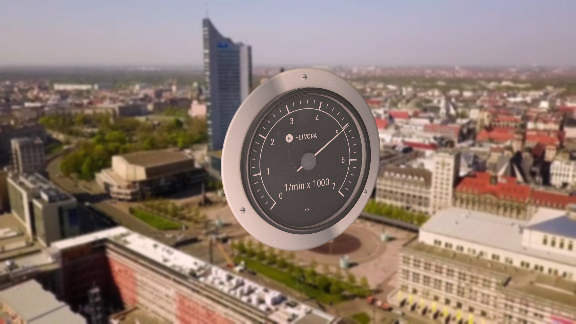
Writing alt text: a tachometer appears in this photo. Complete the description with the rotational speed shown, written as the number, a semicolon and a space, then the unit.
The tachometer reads 5000; rpm
